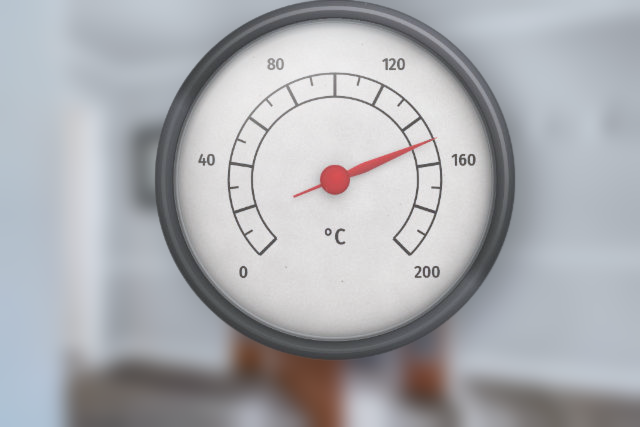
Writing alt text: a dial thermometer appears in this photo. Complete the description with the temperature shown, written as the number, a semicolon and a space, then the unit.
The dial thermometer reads 150; °C
